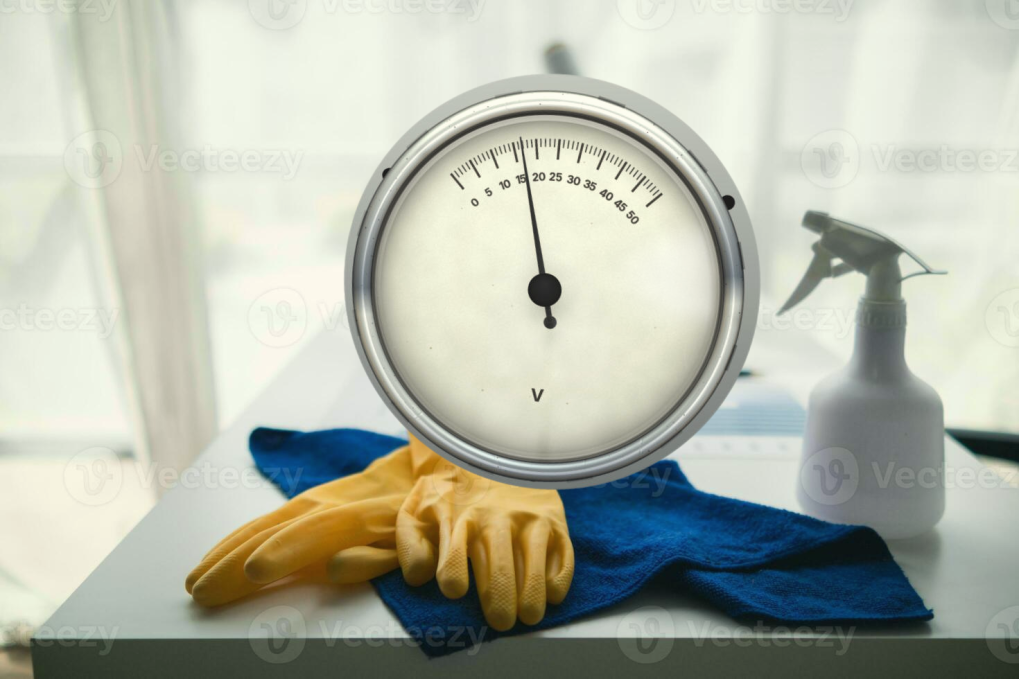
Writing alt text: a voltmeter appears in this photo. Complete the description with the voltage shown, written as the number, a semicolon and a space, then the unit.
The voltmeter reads 17; V
